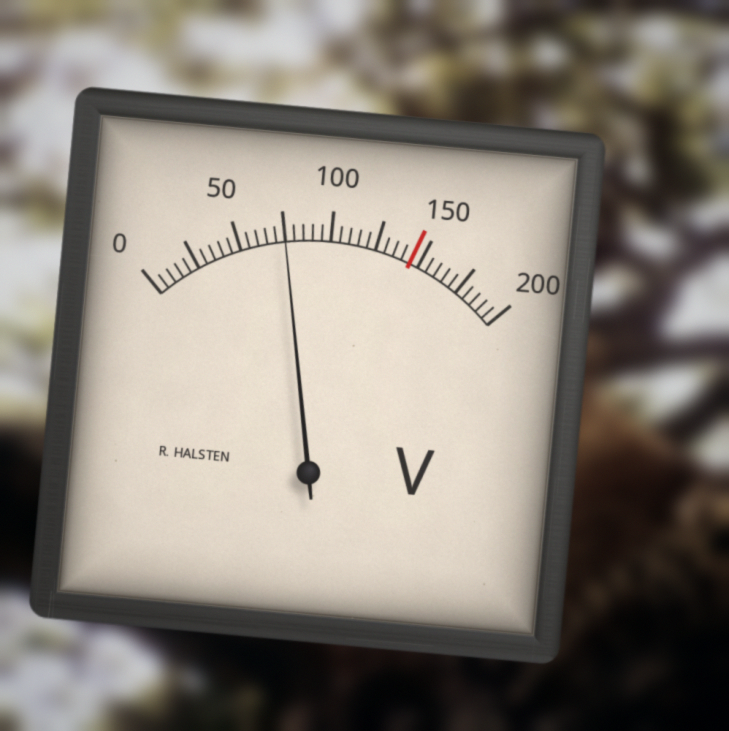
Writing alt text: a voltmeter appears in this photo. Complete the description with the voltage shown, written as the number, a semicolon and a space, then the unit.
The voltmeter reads 75; V
